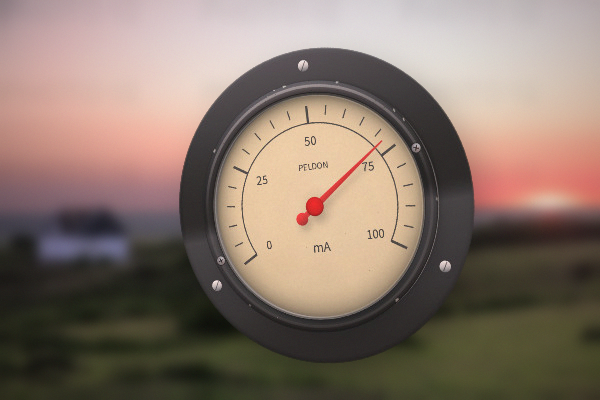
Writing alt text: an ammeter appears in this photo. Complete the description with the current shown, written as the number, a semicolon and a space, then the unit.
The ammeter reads 72.5; mA
